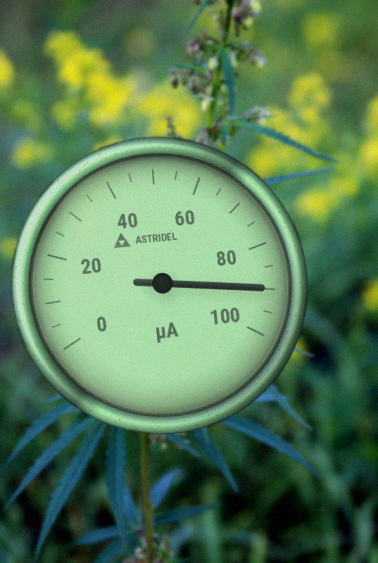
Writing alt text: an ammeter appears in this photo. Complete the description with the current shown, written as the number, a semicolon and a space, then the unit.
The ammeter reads 90; µA
